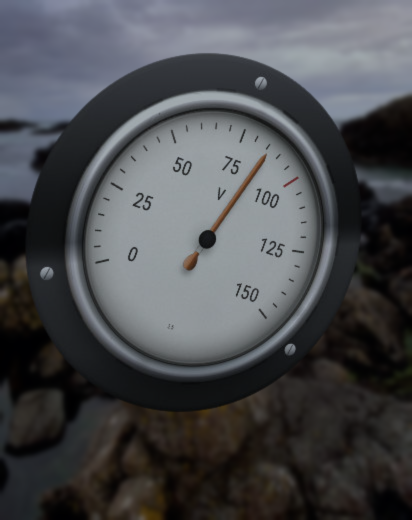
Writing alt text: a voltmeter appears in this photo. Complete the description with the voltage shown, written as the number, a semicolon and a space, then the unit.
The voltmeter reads 85; V
